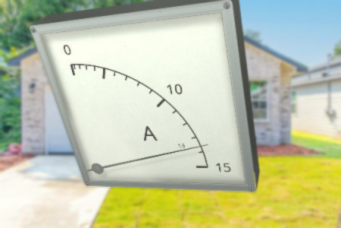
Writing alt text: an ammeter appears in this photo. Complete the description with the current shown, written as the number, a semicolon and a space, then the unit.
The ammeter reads 13.5; A
